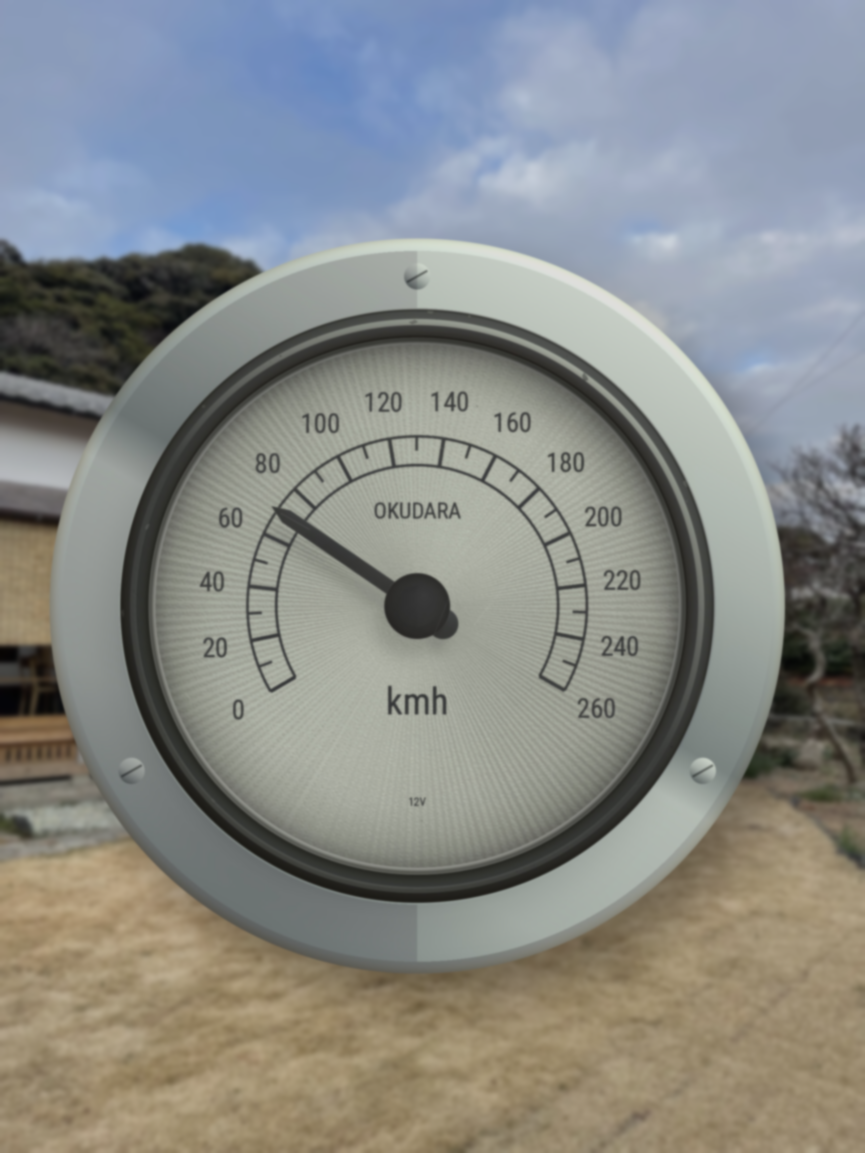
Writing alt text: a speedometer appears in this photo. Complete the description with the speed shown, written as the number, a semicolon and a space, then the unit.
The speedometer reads 70; km/h
